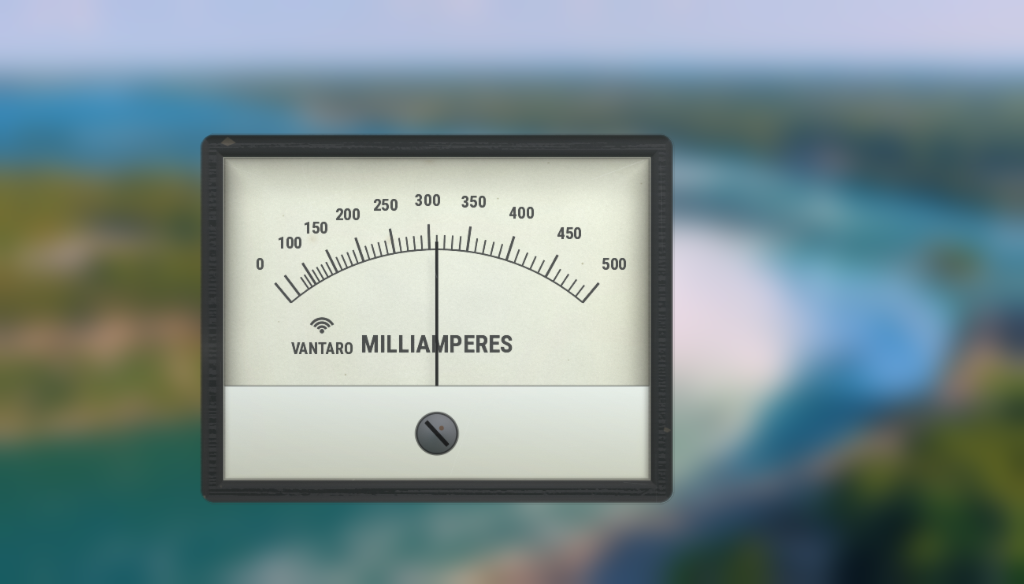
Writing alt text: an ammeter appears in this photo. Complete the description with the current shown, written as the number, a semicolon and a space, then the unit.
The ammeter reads 310; mA
